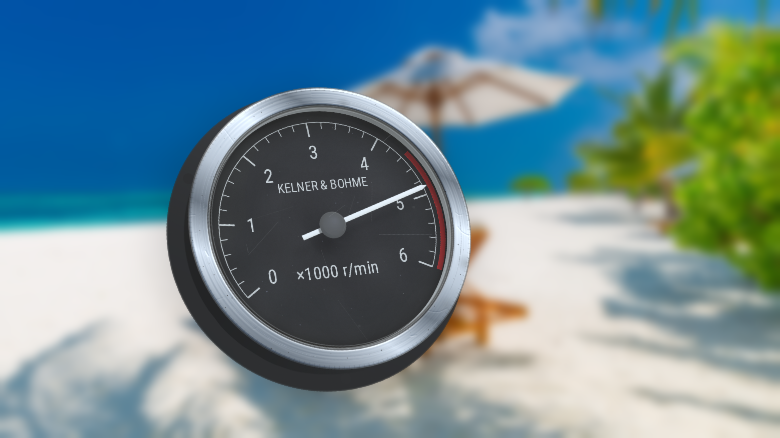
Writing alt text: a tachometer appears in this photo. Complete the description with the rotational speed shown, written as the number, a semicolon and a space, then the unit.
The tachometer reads 4900; rpm
